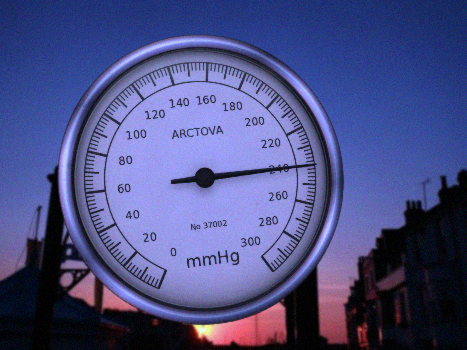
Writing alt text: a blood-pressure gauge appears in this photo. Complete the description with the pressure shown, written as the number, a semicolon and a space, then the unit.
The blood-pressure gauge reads 240; mmHg
